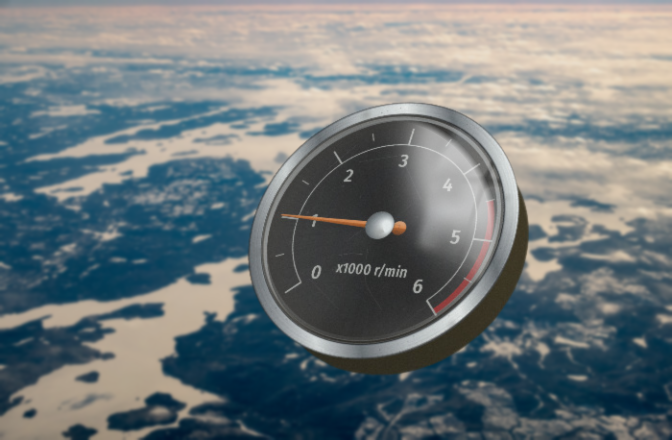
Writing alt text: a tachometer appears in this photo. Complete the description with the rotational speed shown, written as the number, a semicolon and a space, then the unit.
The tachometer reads 1000; rpm
